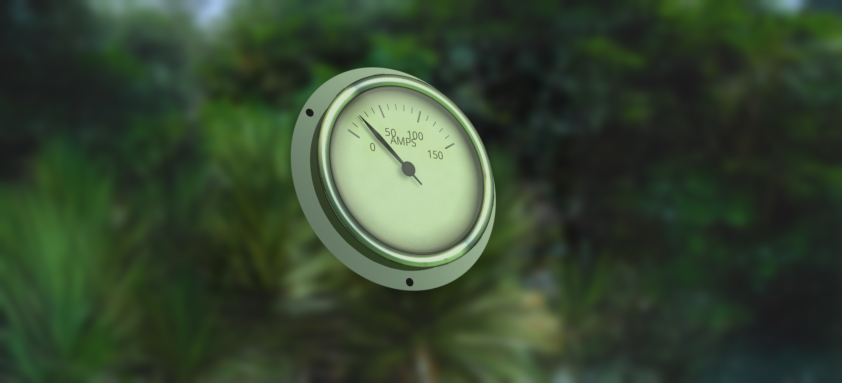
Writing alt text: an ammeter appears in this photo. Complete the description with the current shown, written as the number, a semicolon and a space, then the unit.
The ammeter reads 20; A
